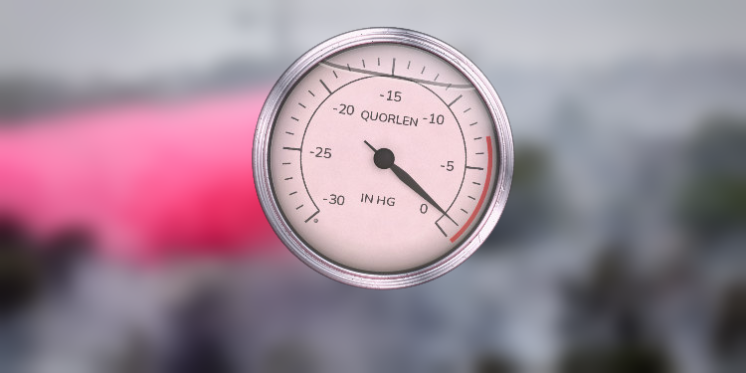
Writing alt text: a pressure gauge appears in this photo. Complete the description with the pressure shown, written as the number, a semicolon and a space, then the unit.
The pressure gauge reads -1; inHg
